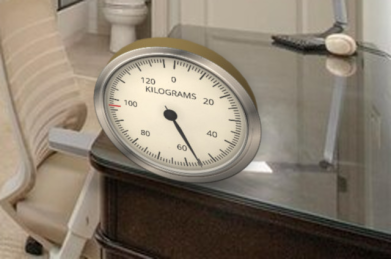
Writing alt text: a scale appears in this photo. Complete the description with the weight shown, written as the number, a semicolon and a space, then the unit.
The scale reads 55; kg
